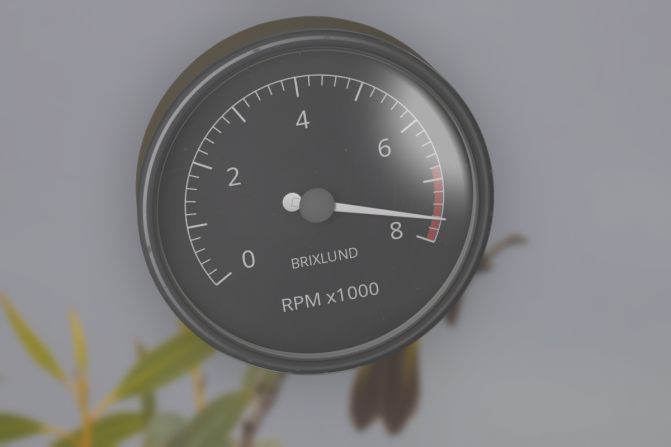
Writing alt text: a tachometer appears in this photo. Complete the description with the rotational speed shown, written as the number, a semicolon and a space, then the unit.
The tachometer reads 7600; rpm
